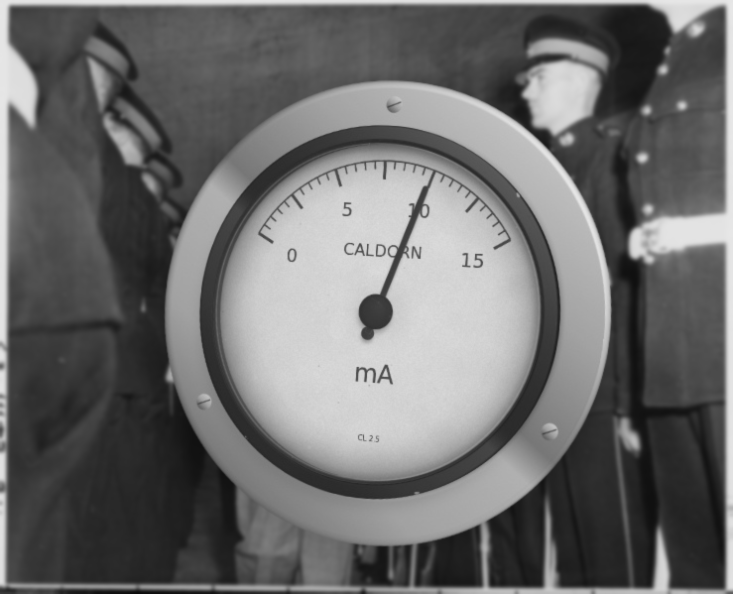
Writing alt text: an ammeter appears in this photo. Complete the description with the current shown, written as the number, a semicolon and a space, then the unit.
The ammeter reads 10; mA
